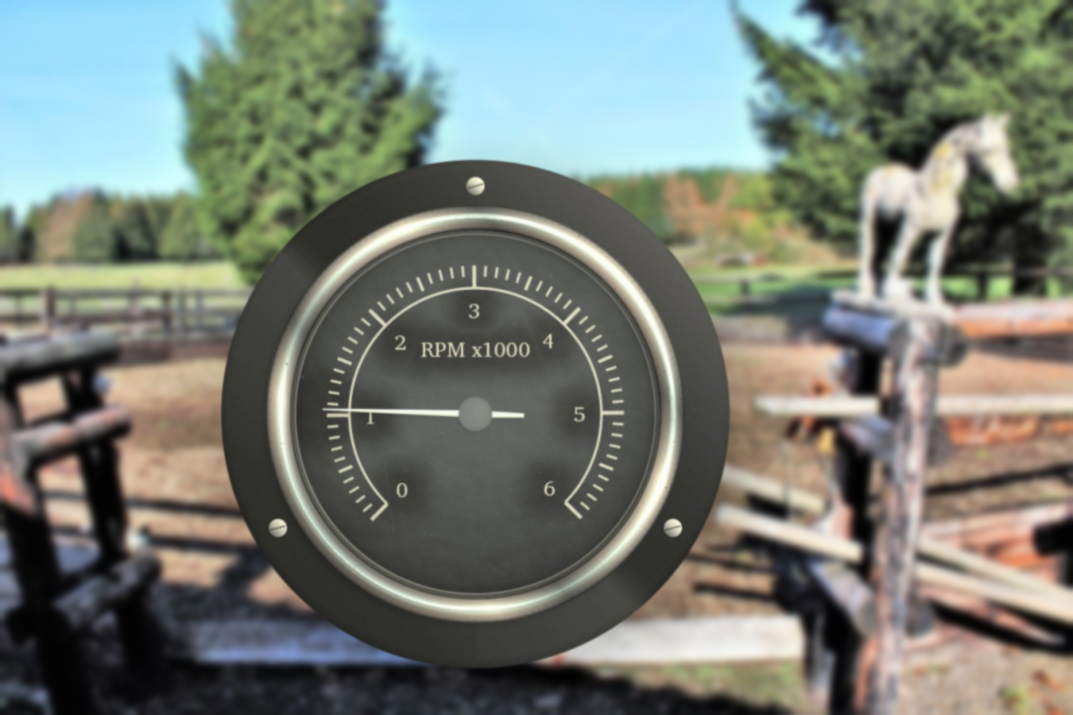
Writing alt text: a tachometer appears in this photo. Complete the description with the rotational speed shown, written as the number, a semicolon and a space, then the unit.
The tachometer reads 1050; rpm
